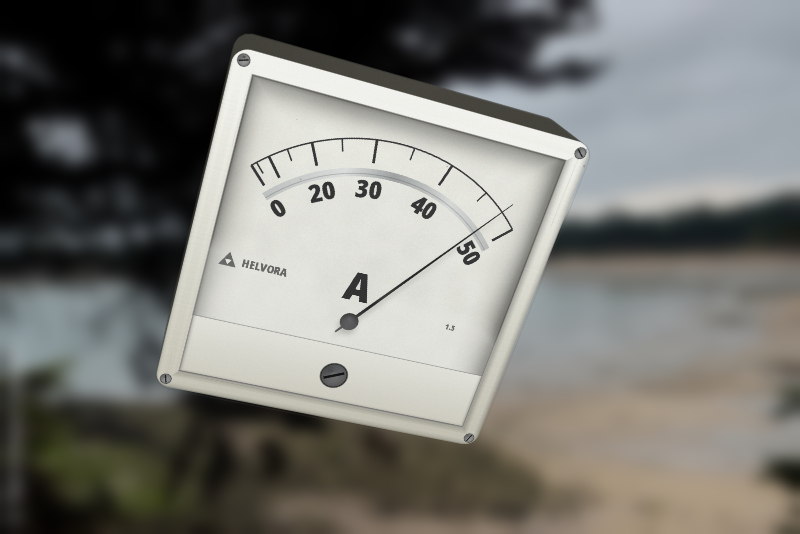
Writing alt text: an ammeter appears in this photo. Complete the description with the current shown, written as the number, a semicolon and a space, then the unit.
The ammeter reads 47.5; A
